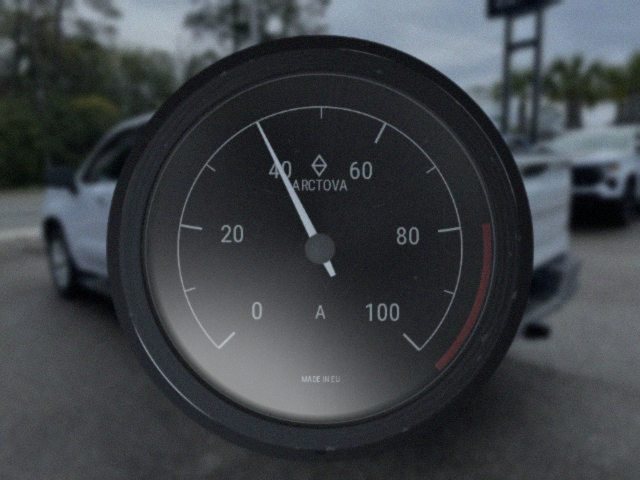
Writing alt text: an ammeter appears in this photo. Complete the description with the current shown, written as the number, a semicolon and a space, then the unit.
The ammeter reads 40; A
